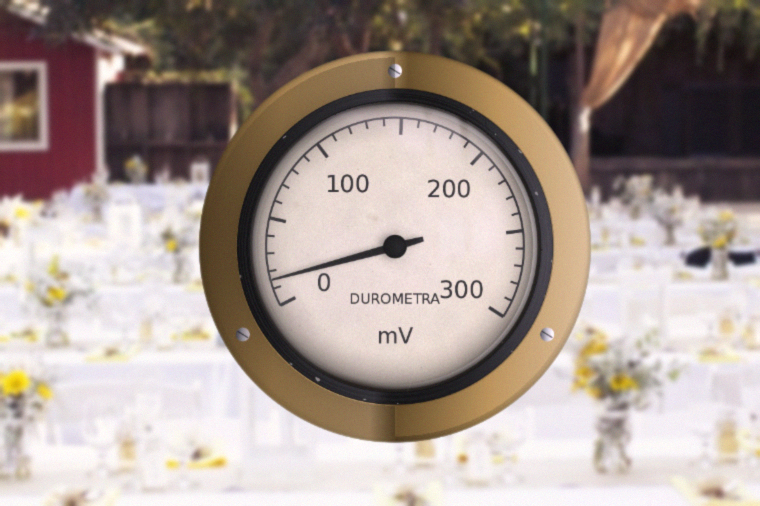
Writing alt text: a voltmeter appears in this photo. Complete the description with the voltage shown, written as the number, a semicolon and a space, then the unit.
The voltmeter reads 15; mV
